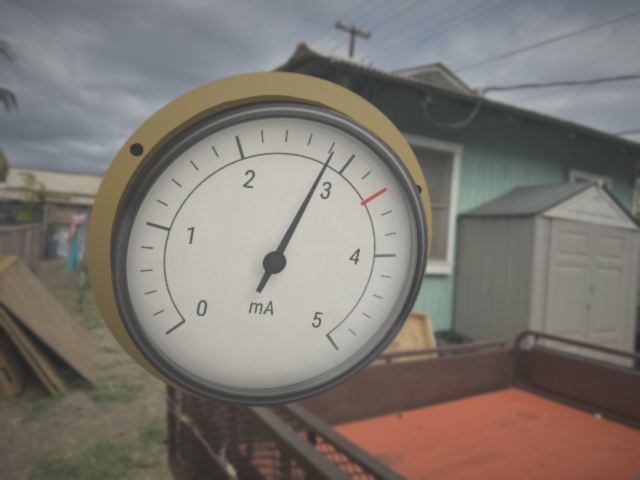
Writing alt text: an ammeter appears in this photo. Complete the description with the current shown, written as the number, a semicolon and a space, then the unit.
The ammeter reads 2.8; mA
